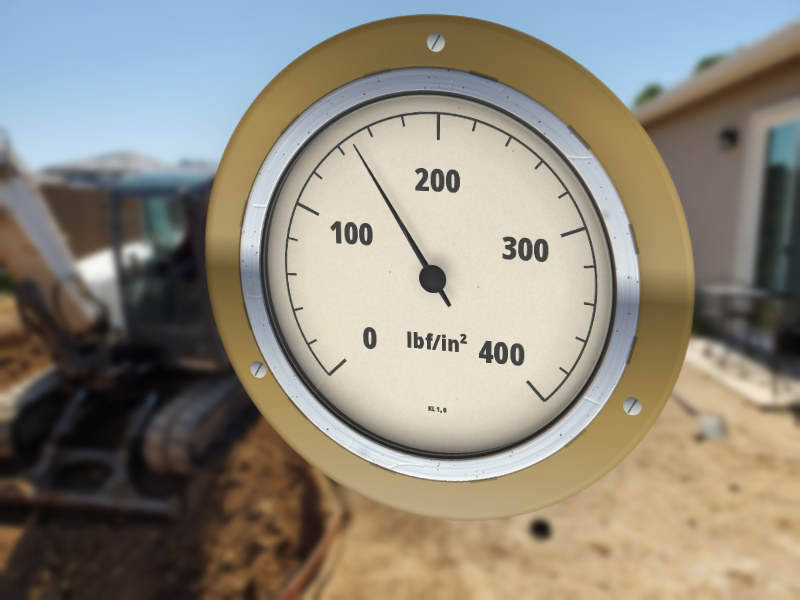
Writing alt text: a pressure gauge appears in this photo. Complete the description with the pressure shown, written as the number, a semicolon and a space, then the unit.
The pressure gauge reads 150; psi
